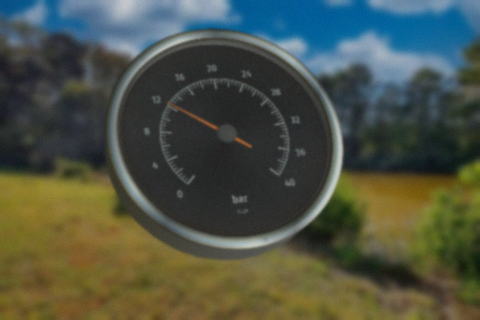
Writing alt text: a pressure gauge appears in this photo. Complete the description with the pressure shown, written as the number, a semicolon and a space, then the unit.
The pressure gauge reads 12; bar
